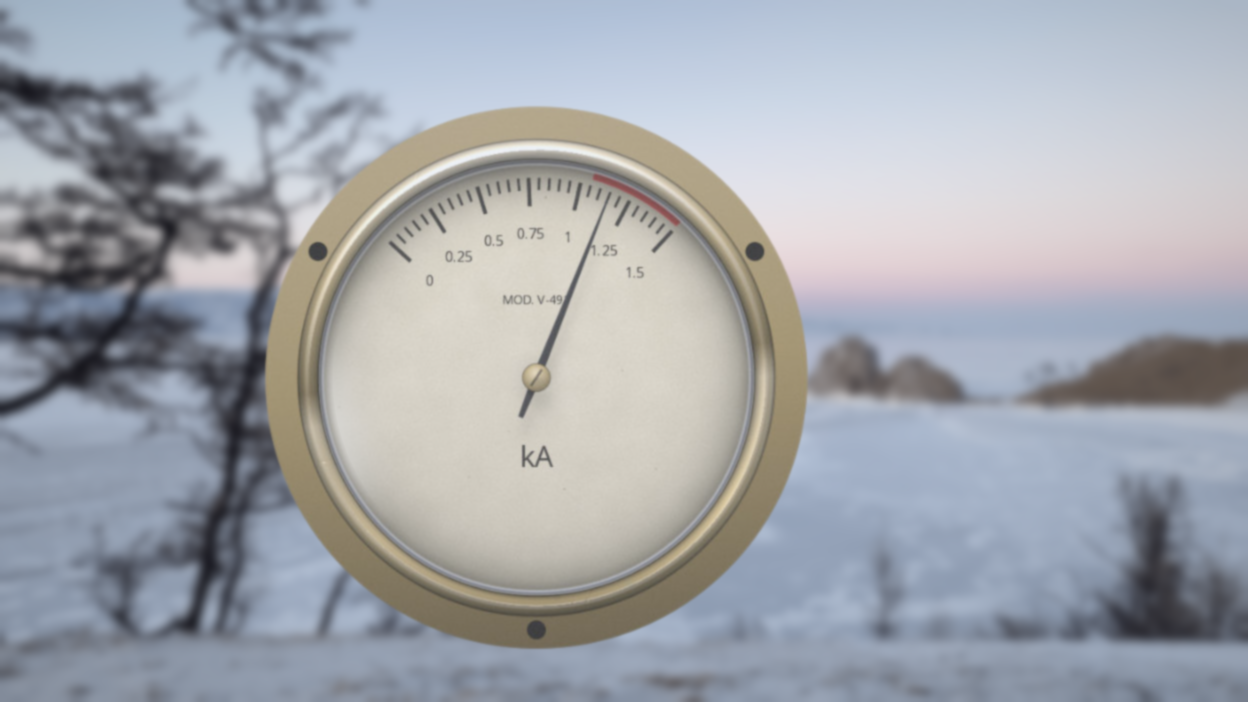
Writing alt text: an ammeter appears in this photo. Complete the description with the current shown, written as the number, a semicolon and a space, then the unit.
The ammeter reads 1.15; kA
